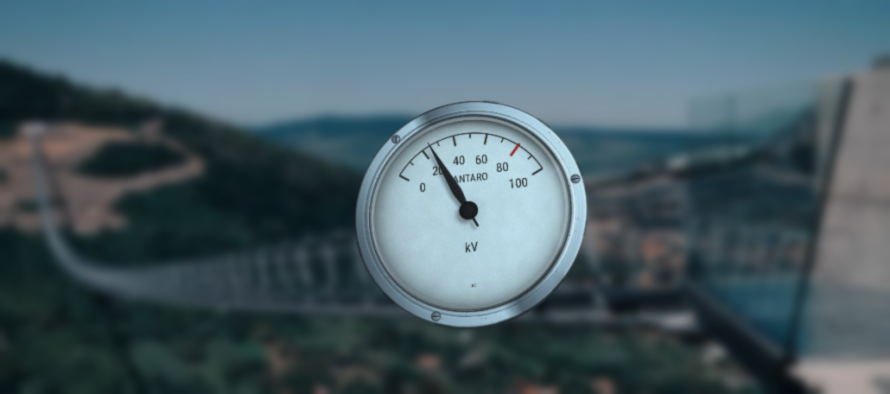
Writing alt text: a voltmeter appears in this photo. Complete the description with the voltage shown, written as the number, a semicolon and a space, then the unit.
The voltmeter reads 25; kV
